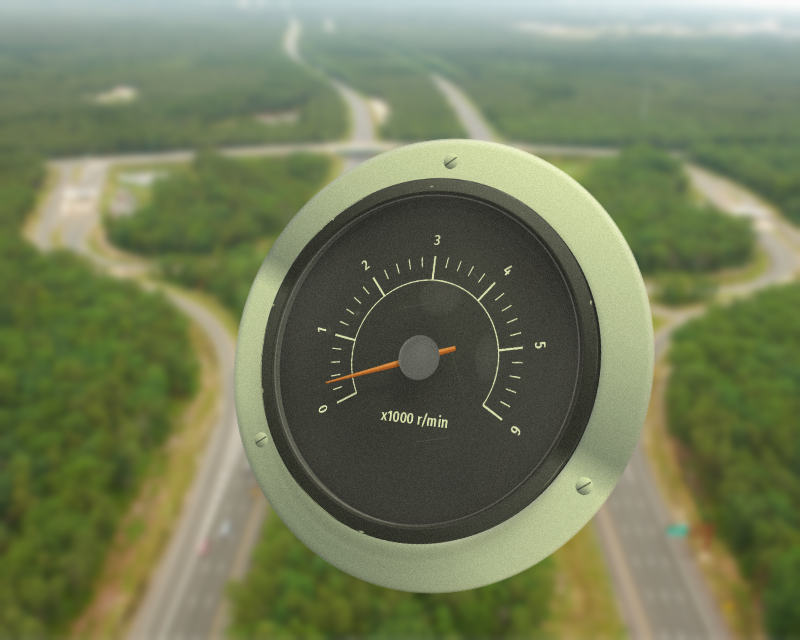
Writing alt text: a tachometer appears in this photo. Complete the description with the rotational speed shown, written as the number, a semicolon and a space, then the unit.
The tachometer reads 300; rpm
